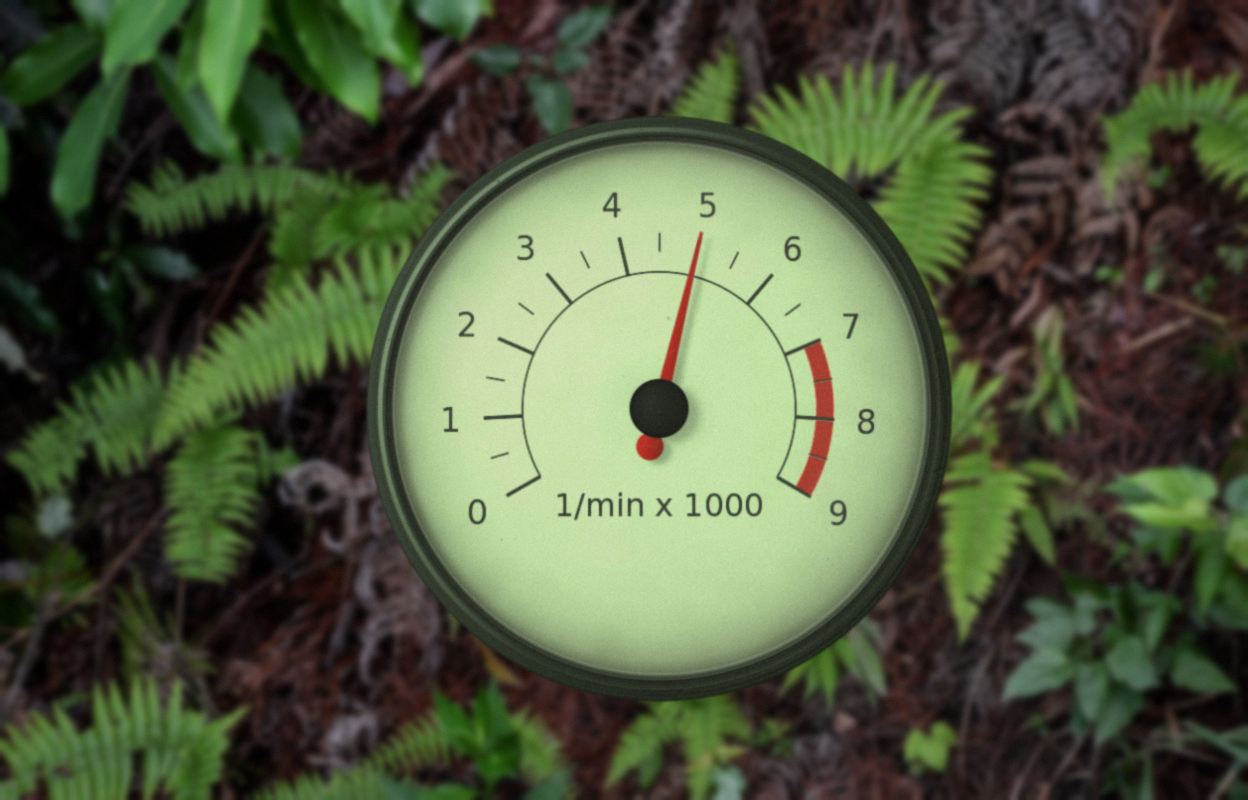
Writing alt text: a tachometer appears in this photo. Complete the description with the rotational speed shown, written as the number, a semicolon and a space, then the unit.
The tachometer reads 5000; rpm
